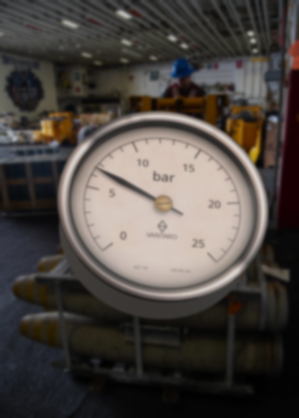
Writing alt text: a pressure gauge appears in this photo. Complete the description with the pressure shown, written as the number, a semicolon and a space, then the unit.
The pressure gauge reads 6.5; bar
